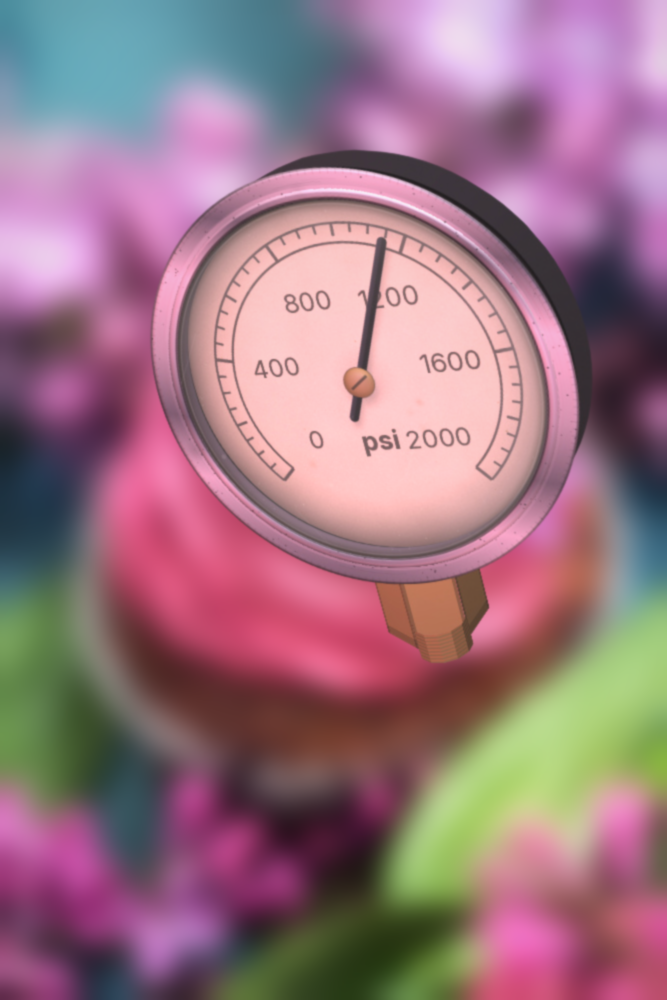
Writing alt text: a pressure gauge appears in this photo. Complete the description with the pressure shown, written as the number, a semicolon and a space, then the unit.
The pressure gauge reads 1150; psi
